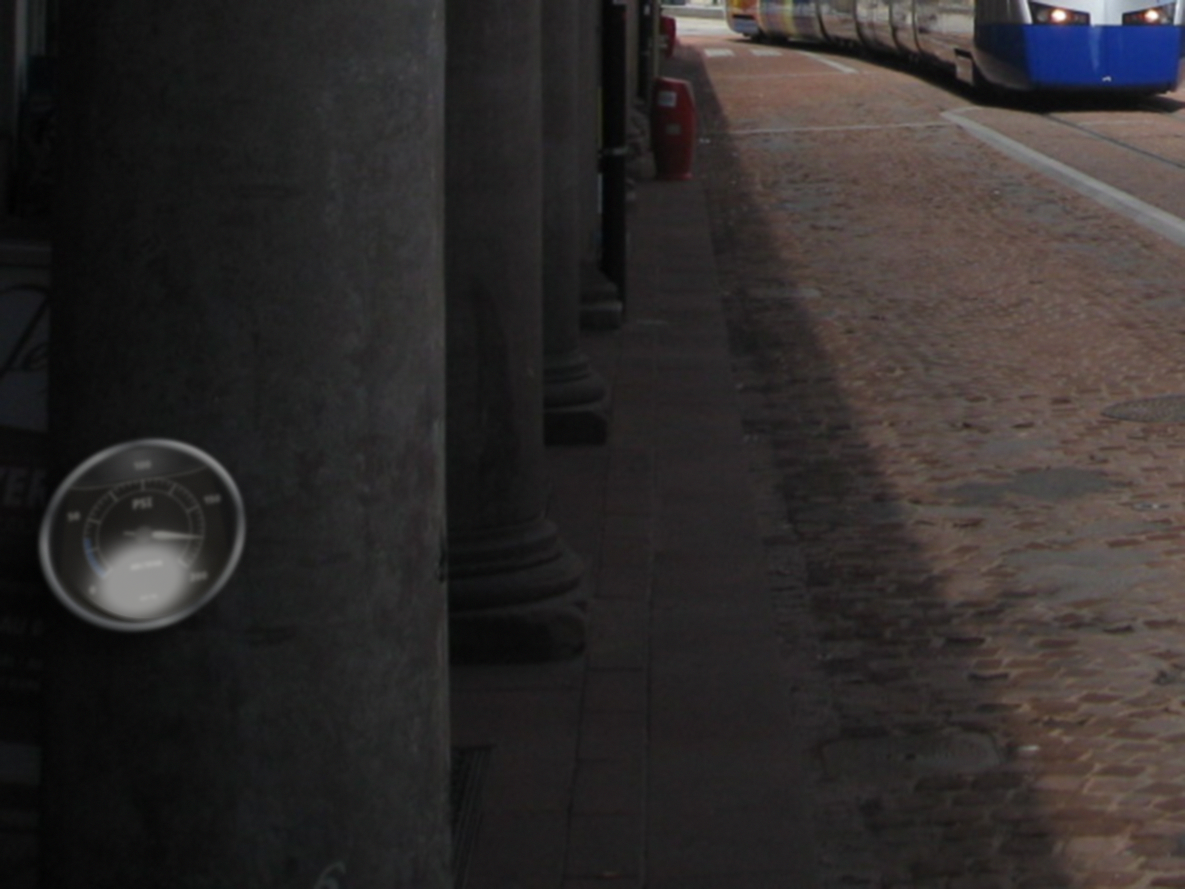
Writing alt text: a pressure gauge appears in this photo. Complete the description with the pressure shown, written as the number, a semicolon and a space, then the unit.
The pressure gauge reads 175; psi
